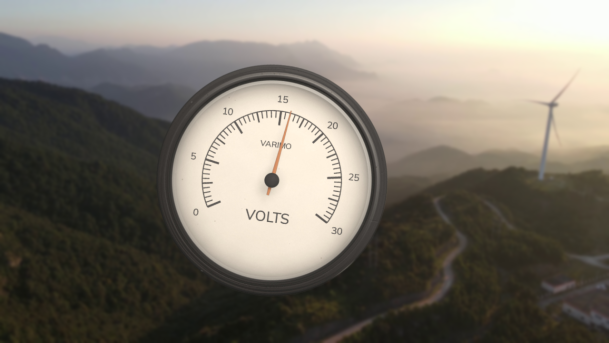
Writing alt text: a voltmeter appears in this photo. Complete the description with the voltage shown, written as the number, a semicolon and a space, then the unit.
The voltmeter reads 16; V
